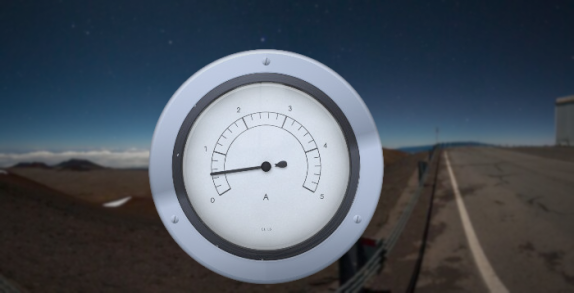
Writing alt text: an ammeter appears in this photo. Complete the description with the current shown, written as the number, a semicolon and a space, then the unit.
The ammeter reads 0.5; A
